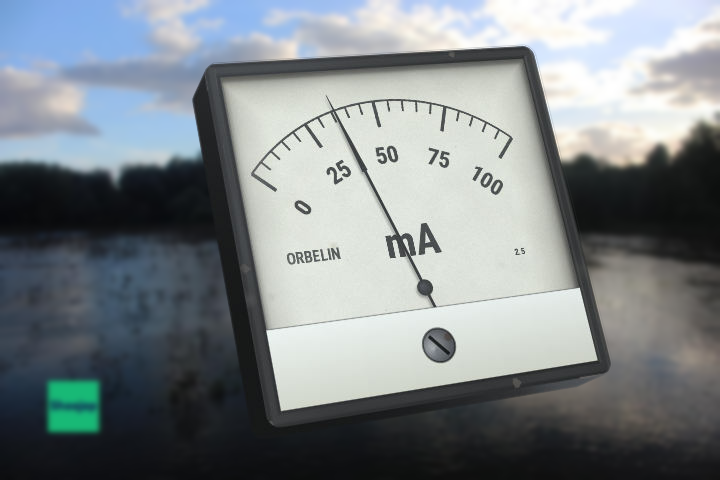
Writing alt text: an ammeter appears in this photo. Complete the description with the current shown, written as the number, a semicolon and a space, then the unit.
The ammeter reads 35; mA
